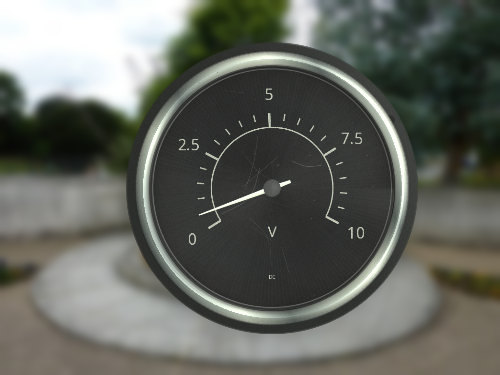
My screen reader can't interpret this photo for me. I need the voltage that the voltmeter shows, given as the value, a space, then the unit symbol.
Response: 0.5 V
